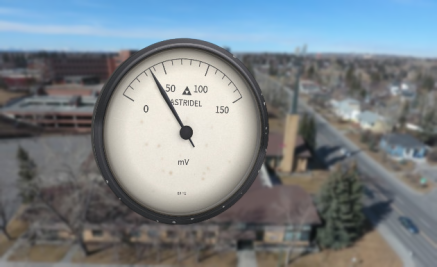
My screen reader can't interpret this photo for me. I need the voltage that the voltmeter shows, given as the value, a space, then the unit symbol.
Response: 35 mV
